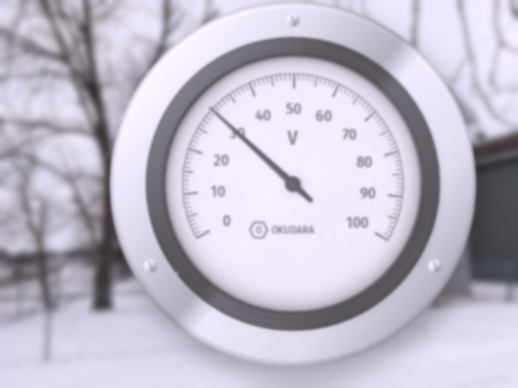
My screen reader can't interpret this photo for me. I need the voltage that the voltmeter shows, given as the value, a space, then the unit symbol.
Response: 30 V
